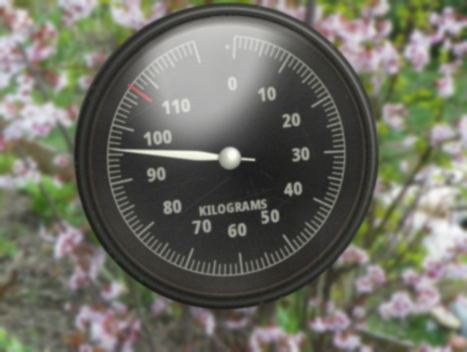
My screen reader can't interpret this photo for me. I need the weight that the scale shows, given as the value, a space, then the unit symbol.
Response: 96 kg
